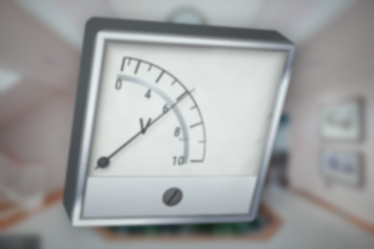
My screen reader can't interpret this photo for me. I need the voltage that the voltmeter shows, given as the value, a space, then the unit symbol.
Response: 6 V
